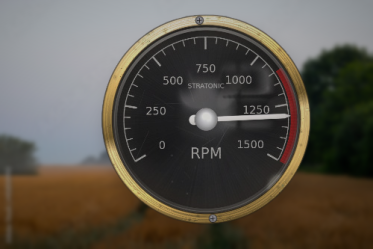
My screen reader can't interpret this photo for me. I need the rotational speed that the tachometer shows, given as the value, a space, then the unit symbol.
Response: 1300 rpm
